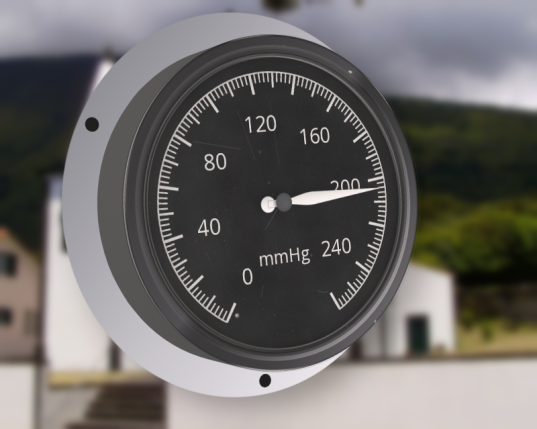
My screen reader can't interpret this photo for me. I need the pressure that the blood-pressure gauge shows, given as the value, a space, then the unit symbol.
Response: 204 mmHg
